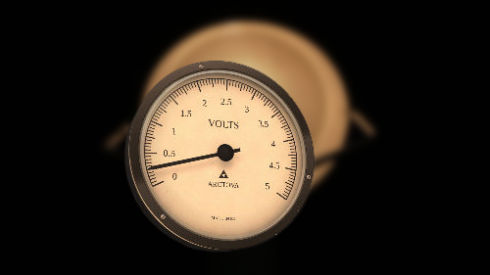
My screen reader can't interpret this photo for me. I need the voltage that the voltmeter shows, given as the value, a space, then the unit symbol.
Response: 0.25 V
